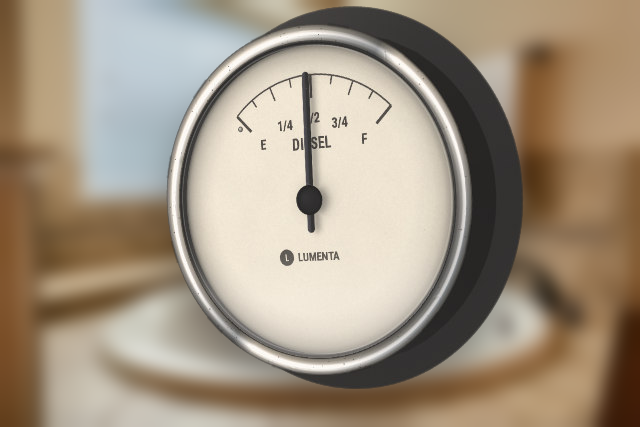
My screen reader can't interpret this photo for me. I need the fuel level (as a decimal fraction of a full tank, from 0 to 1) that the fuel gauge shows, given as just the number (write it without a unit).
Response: 0.5
